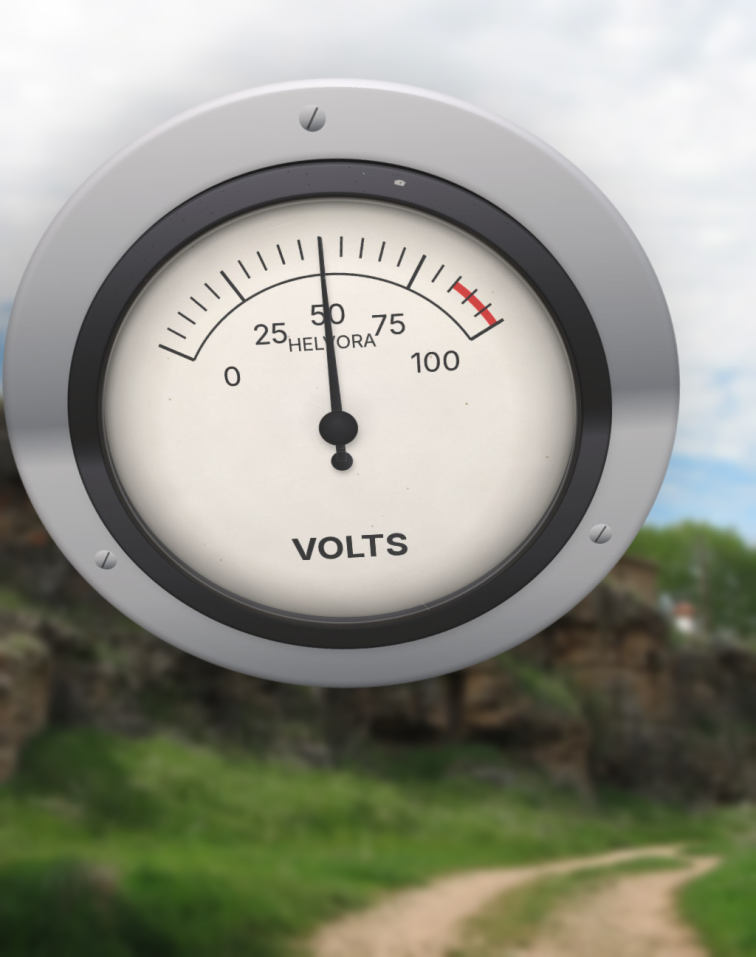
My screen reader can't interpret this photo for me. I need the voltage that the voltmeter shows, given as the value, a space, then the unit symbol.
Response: 50 V
